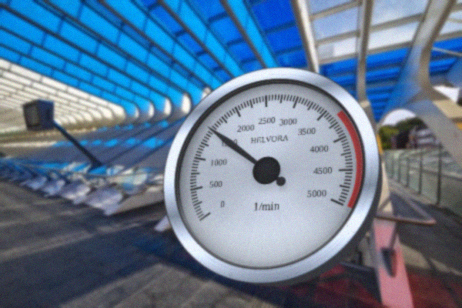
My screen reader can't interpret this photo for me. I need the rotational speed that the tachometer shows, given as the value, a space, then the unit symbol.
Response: 1500 rpm
